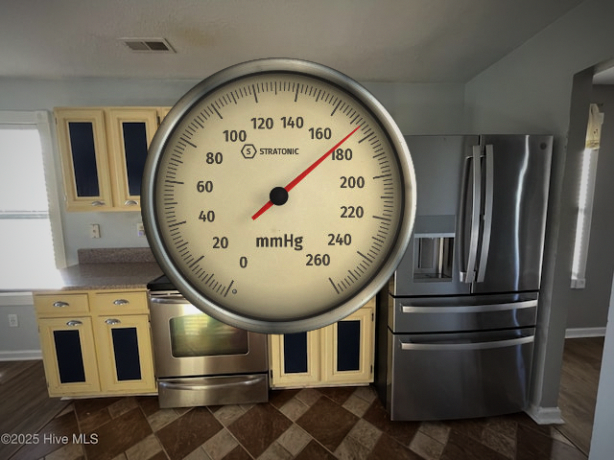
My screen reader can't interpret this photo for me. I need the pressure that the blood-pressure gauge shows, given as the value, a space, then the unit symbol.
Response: 174 mmHg
